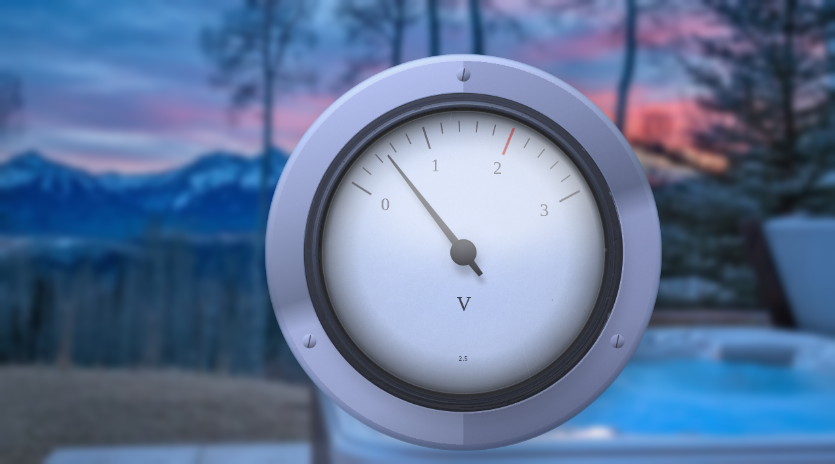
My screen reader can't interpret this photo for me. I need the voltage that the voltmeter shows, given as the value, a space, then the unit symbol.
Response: 0.5 V
